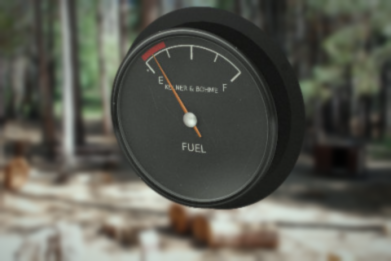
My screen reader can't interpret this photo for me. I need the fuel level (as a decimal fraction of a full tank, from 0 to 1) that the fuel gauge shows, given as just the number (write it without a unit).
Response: 0.125
